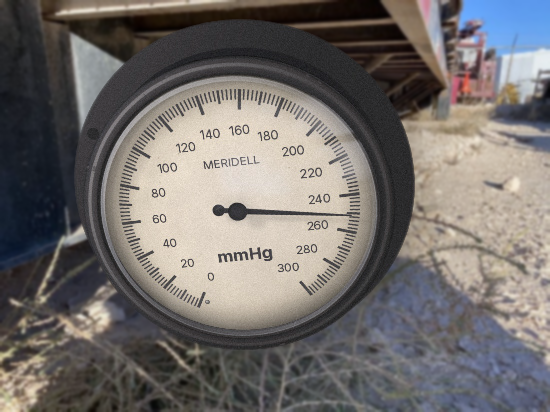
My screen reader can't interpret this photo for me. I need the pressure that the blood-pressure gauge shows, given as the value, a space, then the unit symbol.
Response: 250 mmHg
